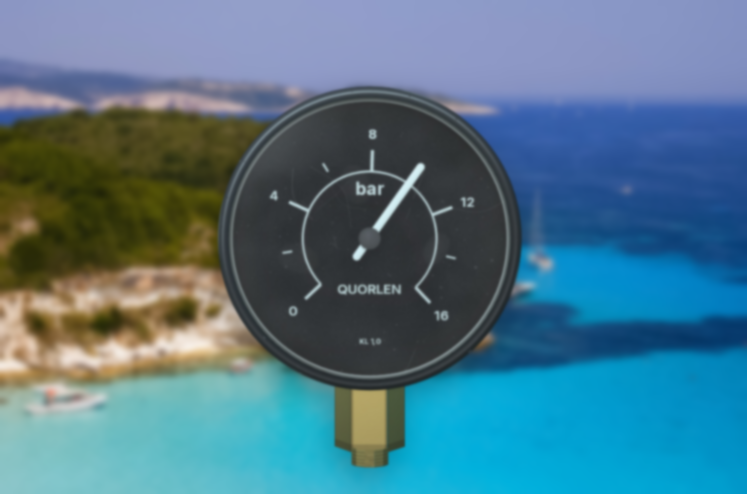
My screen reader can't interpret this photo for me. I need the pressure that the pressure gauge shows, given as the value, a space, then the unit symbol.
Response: 10 bar
